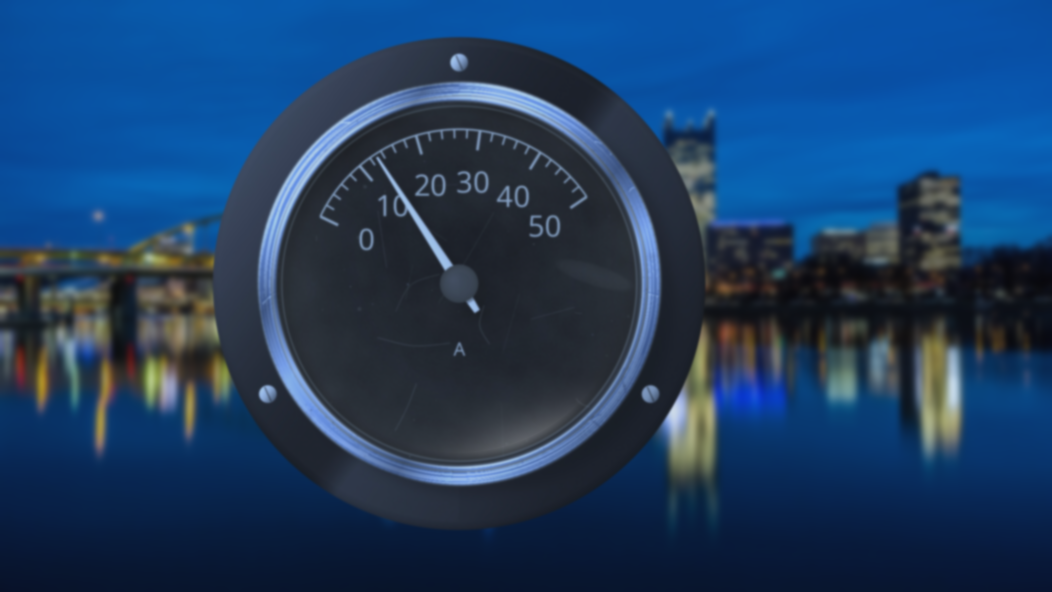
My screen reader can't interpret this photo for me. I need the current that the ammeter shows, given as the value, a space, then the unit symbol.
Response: 13 A
